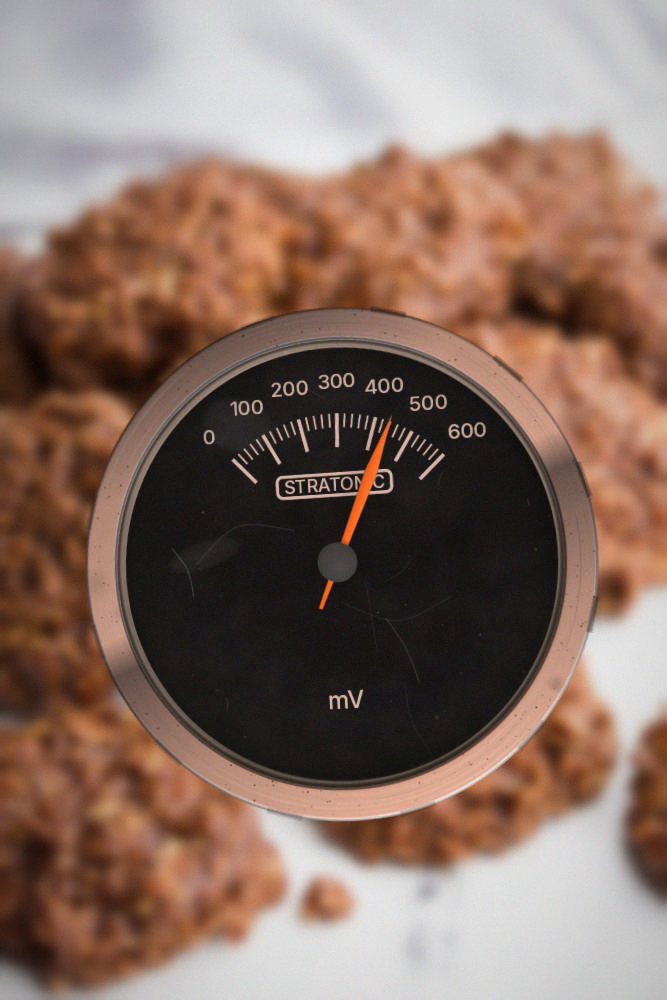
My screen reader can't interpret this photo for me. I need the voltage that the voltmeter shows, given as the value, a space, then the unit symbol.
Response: 440 mV
